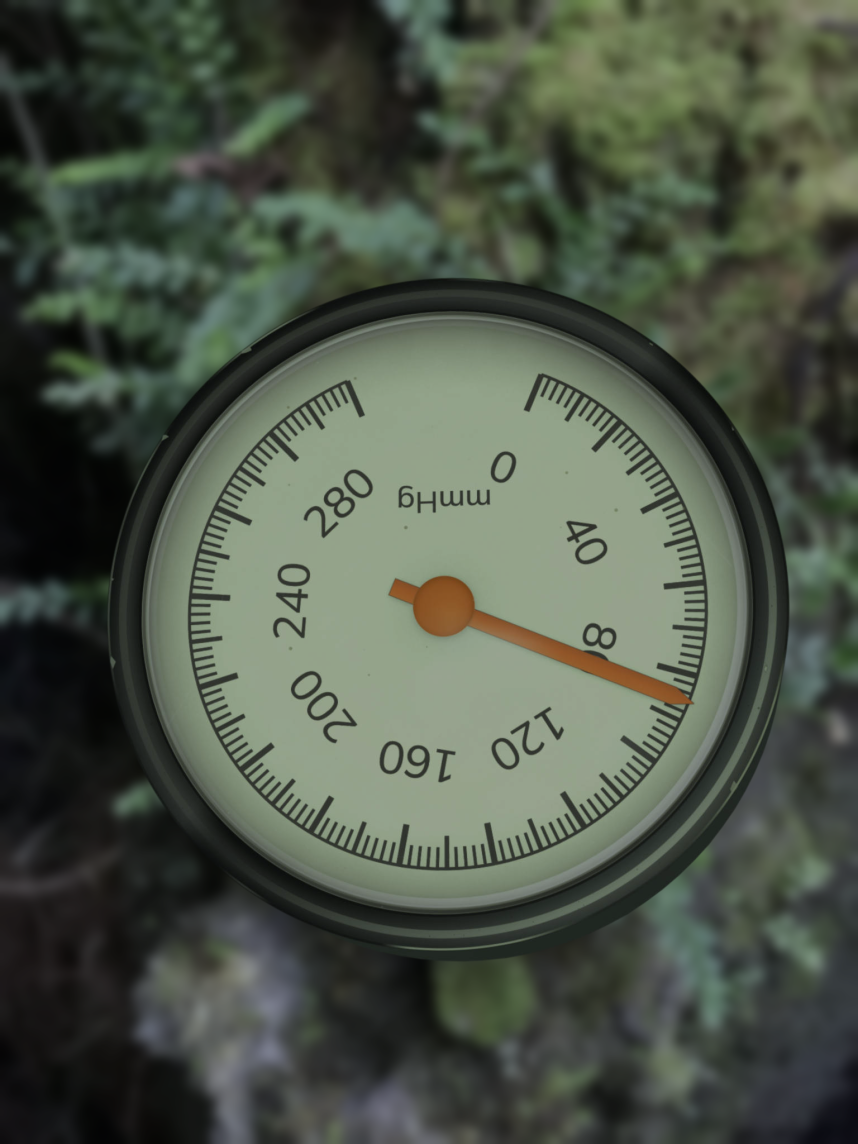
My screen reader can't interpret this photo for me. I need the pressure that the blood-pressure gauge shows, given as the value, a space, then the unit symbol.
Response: 86 mmHg
